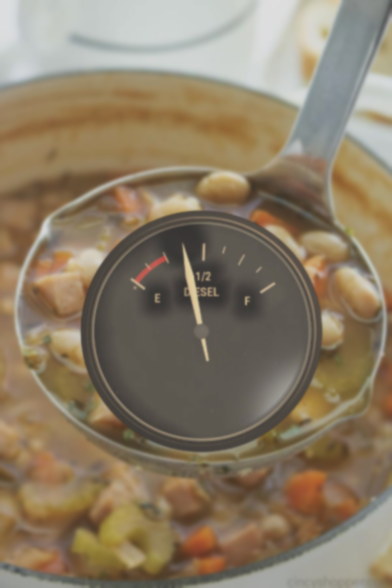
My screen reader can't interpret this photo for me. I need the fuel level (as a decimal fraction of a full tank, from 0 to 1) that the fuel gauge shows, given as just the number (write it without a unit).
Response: 0.375
